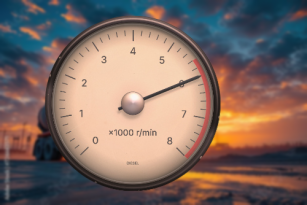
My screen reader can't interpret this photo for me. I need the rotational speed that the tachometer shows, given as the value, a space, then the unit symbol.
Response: 6000 rpm
